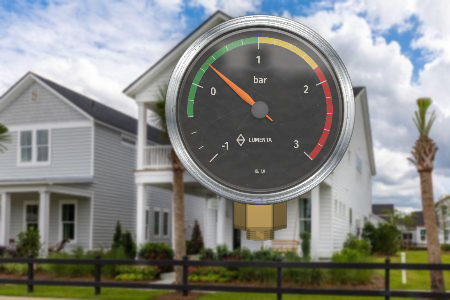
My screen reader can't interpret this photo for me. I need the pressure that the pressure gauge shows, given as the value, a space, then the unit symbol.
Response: 0.3 bar
